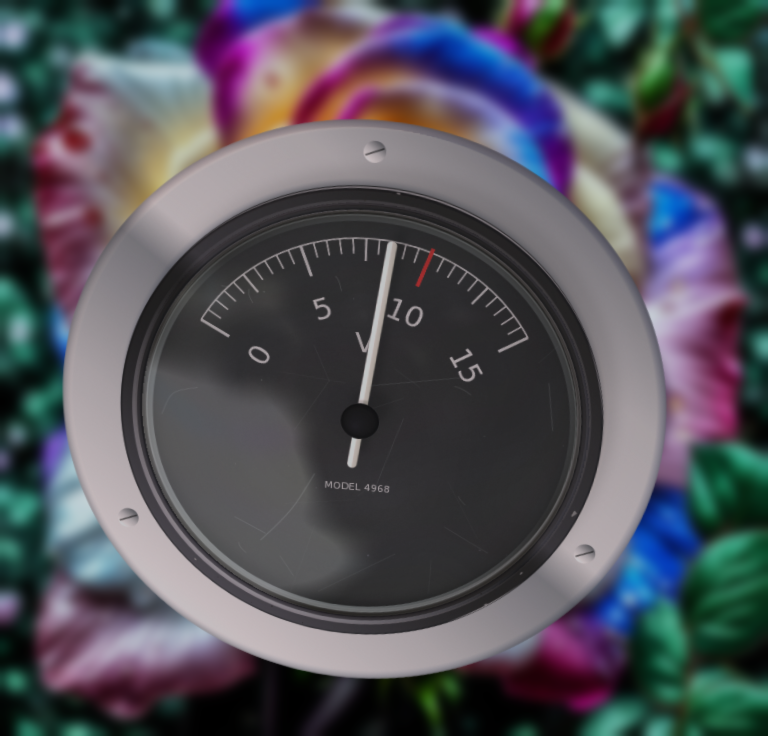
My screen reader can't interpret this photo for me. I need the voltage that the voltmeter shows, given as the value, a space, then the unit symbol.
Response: 8.5 V
